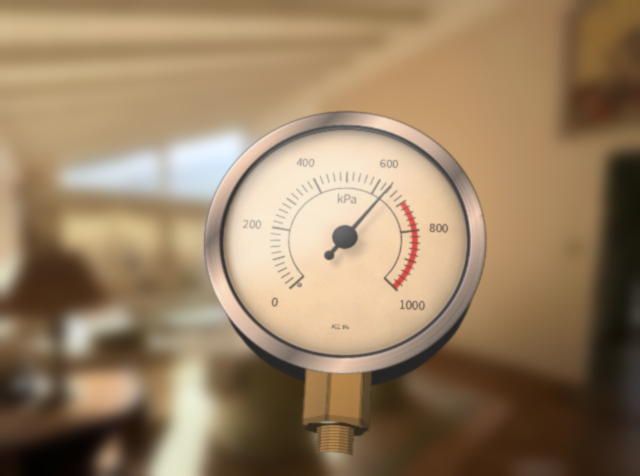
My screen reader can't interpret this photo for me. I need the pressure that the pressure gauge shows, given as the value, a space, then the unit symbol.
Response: 640 kPa
